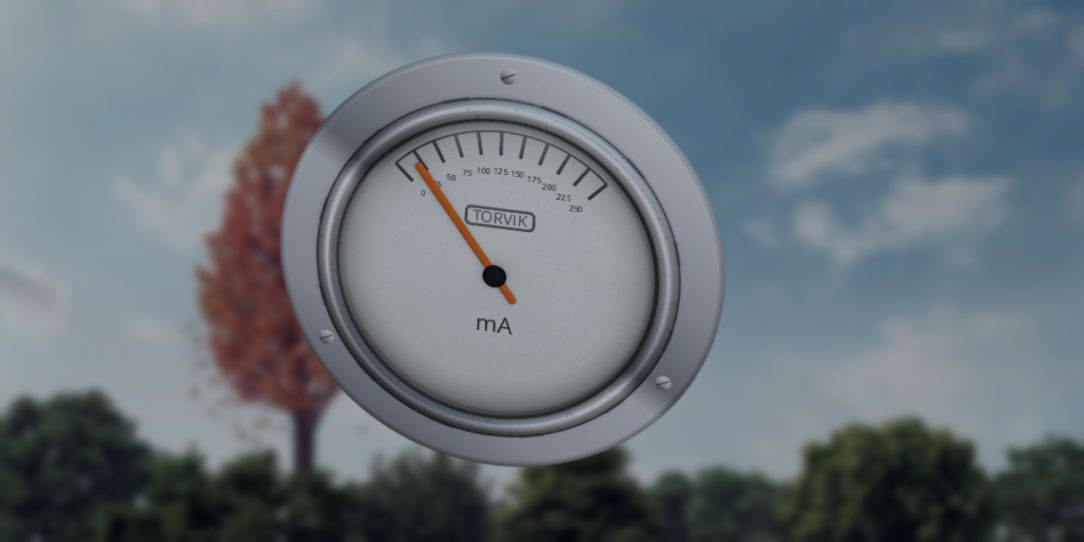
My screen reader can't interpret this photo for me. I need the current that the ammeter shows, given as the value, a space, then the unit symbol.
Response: 25 mA
